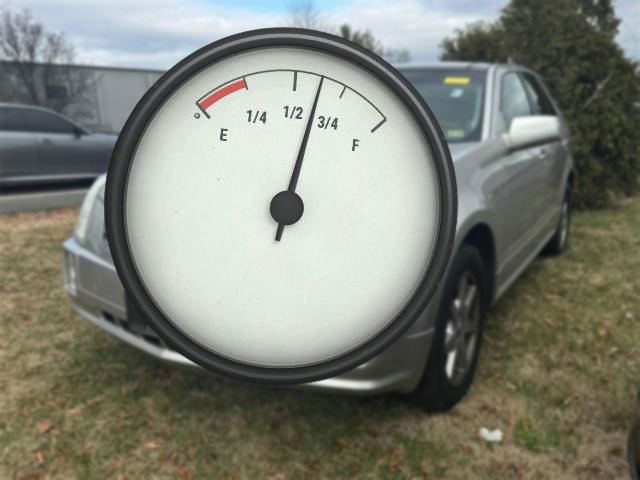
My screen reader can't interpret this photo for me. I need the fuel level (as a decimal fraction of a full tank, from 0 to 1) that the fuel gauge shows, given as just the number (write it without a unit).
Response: 0.625
